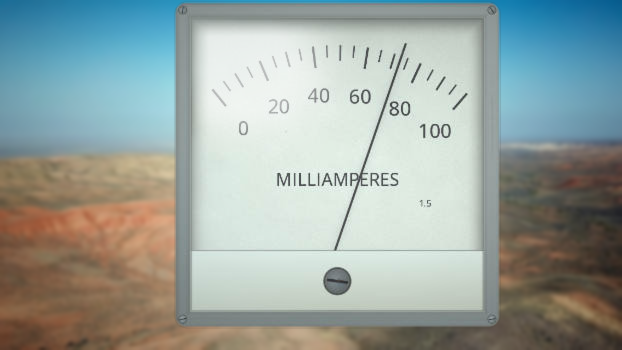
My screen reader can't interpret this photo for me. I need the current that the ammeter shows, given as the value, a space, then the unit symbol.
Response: 72.5 mA
